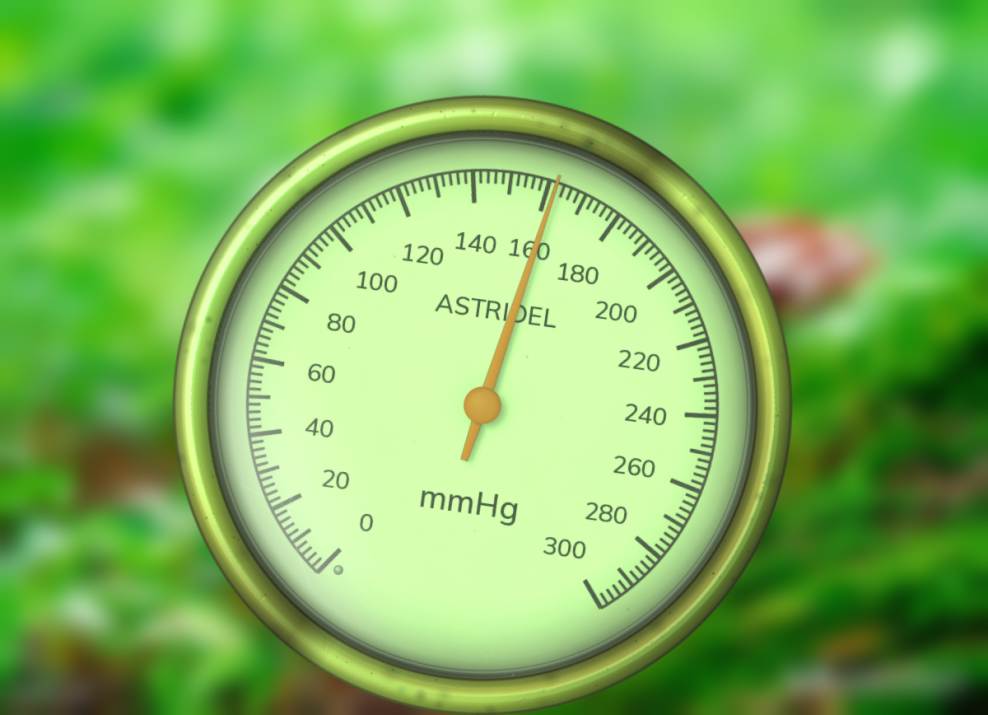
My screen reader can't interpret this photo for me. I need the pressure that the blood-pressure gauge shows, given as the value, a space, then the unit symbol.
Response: 162 mmHg
